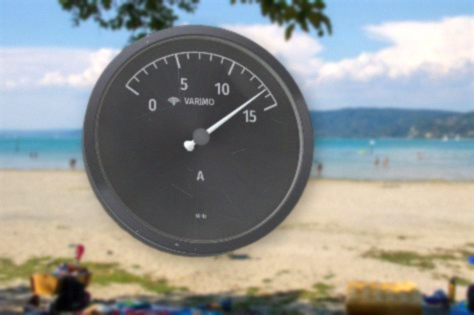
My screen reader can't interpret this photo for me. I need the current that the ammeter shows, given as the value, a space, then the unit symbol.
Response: 13.5 A
